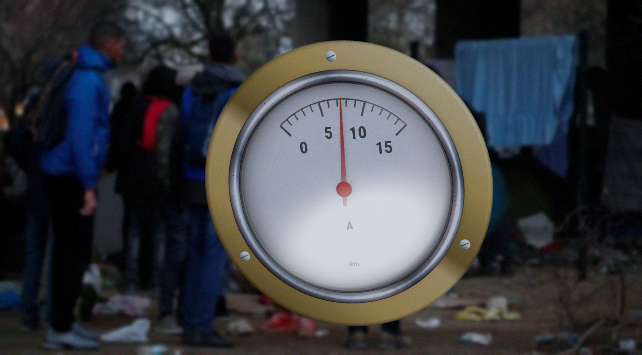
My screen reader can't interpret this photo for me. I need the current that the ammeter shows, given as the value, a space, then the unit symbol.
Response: 7.5 A
